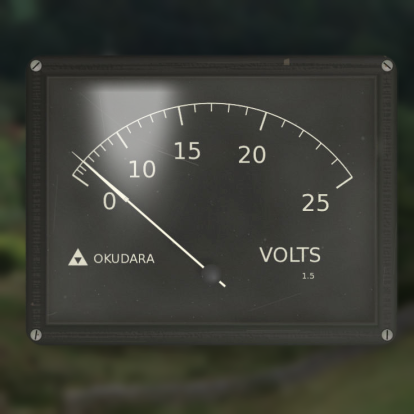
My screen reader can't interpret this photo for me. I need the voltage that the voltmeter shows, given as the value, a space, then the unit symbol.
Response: 5 V
